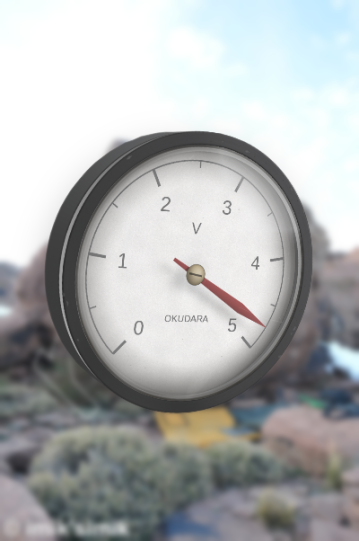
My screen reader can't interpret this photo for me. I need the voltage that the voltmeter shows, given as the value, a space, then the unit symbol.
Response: 4.75 V
